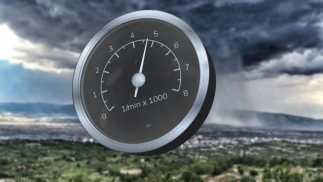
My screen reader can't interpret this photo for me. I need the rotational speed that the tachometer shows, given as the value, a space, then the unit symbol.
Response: 4750 rpm
